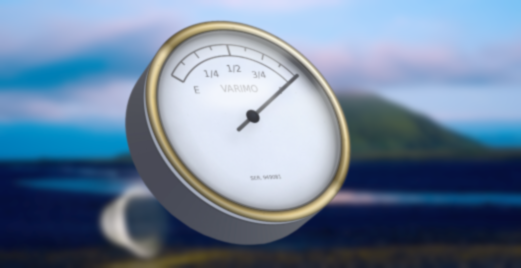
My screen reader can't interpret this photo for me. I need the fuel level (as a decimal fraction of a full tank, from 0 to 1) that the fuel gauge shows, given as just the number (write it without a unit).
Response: 1
